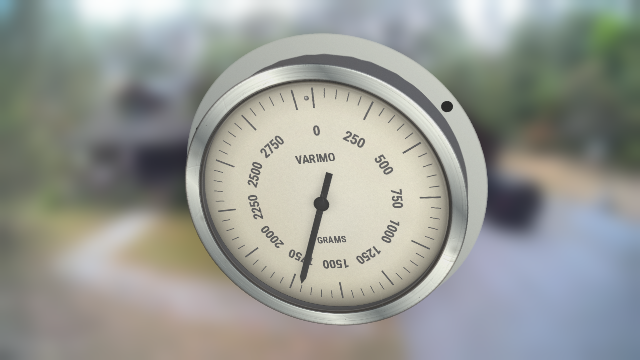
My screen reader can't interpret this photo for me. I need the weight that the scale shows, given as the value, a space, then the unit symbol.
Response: 1700 g
